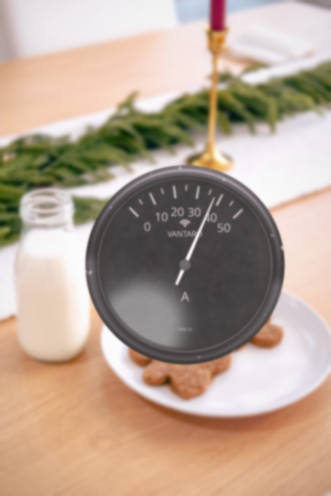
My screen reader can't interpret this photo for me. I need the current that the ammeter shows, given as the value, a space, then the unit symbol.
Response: 37.5 A
